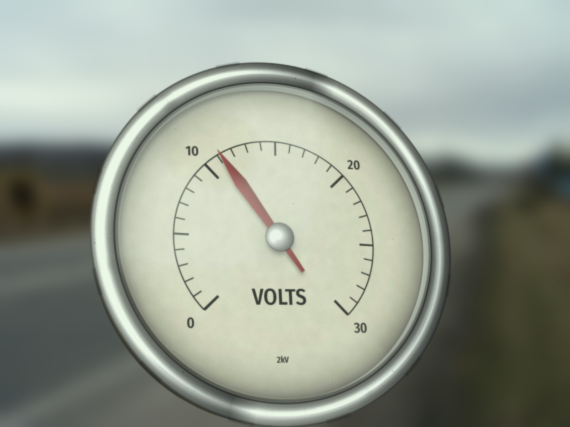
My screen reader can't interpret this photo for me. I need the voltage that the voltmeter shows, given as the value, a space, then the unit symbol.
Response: 11 V
